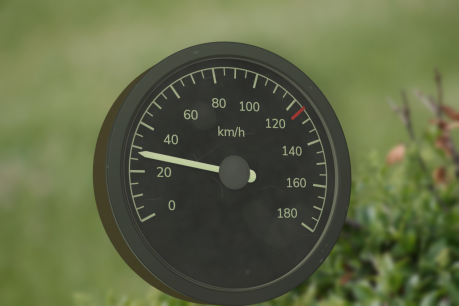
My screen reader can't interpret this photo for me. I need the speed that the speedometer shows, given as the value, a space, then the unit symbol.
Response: 27.5 km/h
